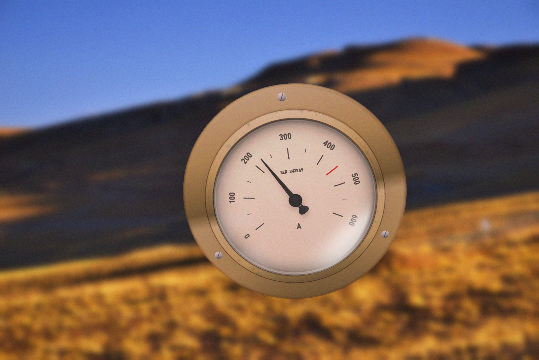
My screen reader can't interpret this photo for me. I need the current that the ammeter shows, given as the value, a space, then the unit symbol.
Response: 225 A
